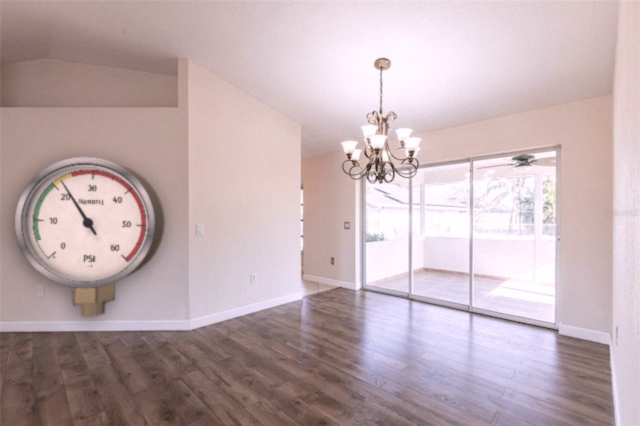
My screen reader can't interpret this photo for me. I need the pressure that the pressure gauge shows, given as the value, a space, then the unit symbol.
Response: 22.5 psi
